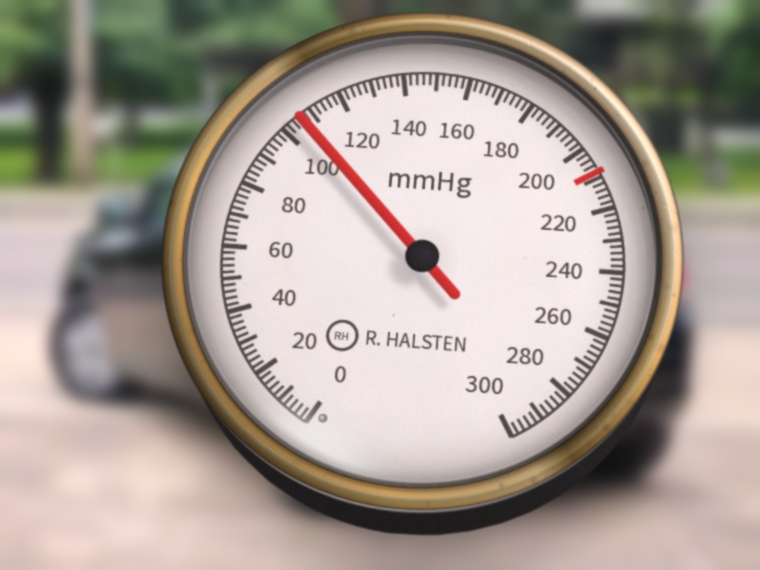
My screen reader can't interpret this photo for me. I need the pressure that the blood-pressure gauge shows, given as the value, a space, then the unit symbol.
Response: 106 mmHg
